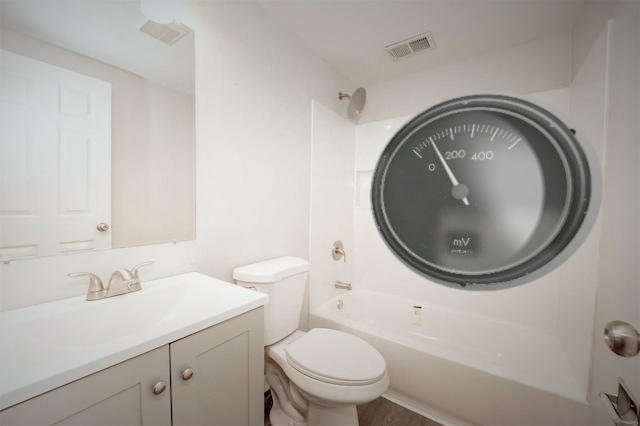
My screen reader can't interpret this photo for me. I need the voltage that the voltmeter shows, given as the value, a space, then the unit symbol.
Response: 100 mV
